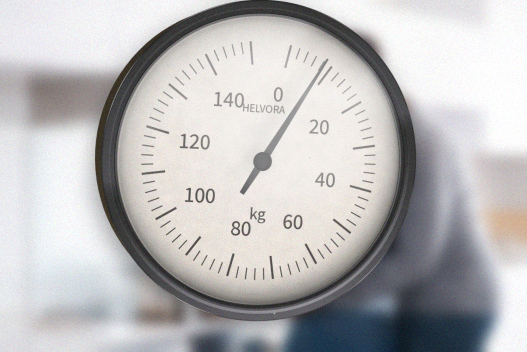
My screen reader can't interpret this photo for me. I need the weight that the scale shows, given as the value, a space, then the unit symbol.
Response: 8 kg
